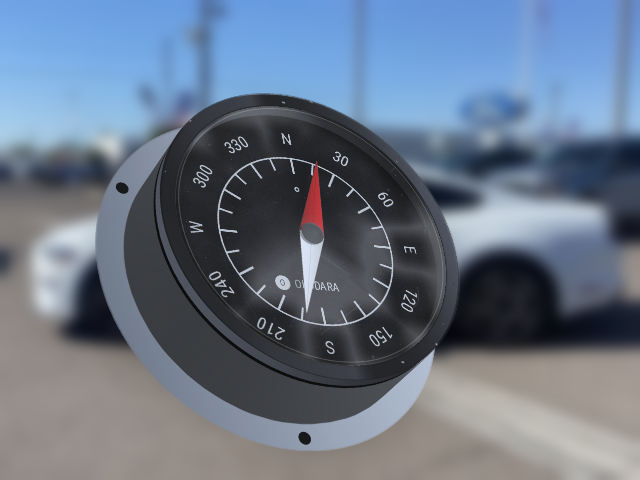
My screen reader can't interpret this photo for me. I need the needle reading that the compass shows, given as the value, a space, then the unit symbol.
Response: 15 °
